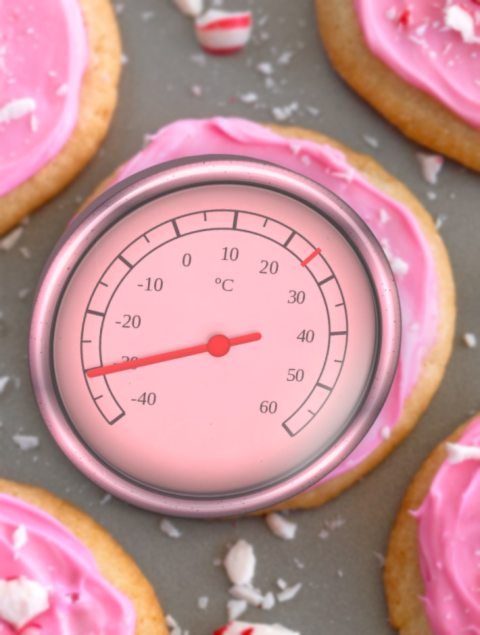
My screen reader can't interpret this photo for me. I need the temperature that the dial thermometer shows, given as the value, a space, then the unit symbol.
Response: -30 °C
